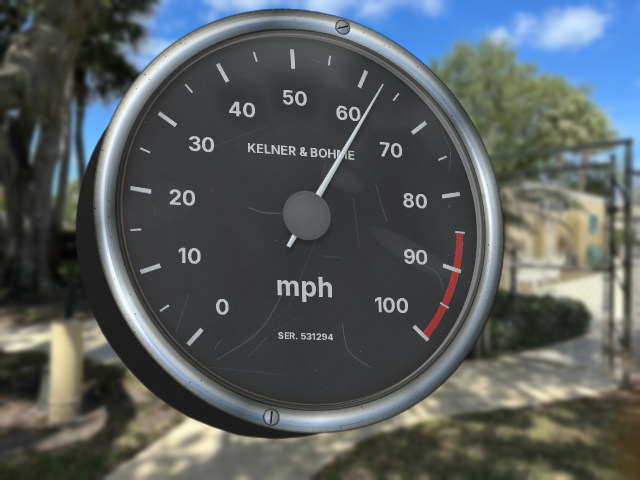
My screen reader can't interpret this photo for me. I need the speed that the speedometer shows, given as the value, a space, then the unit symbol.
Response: 62.5 mph
